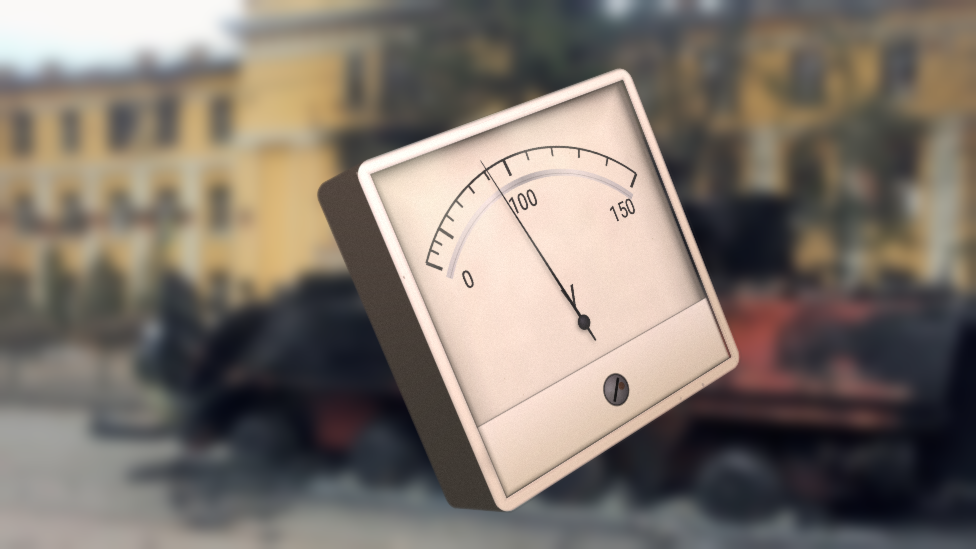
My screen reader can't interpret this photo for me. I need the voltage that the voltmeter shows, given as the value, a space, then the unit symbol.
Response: 90 V
